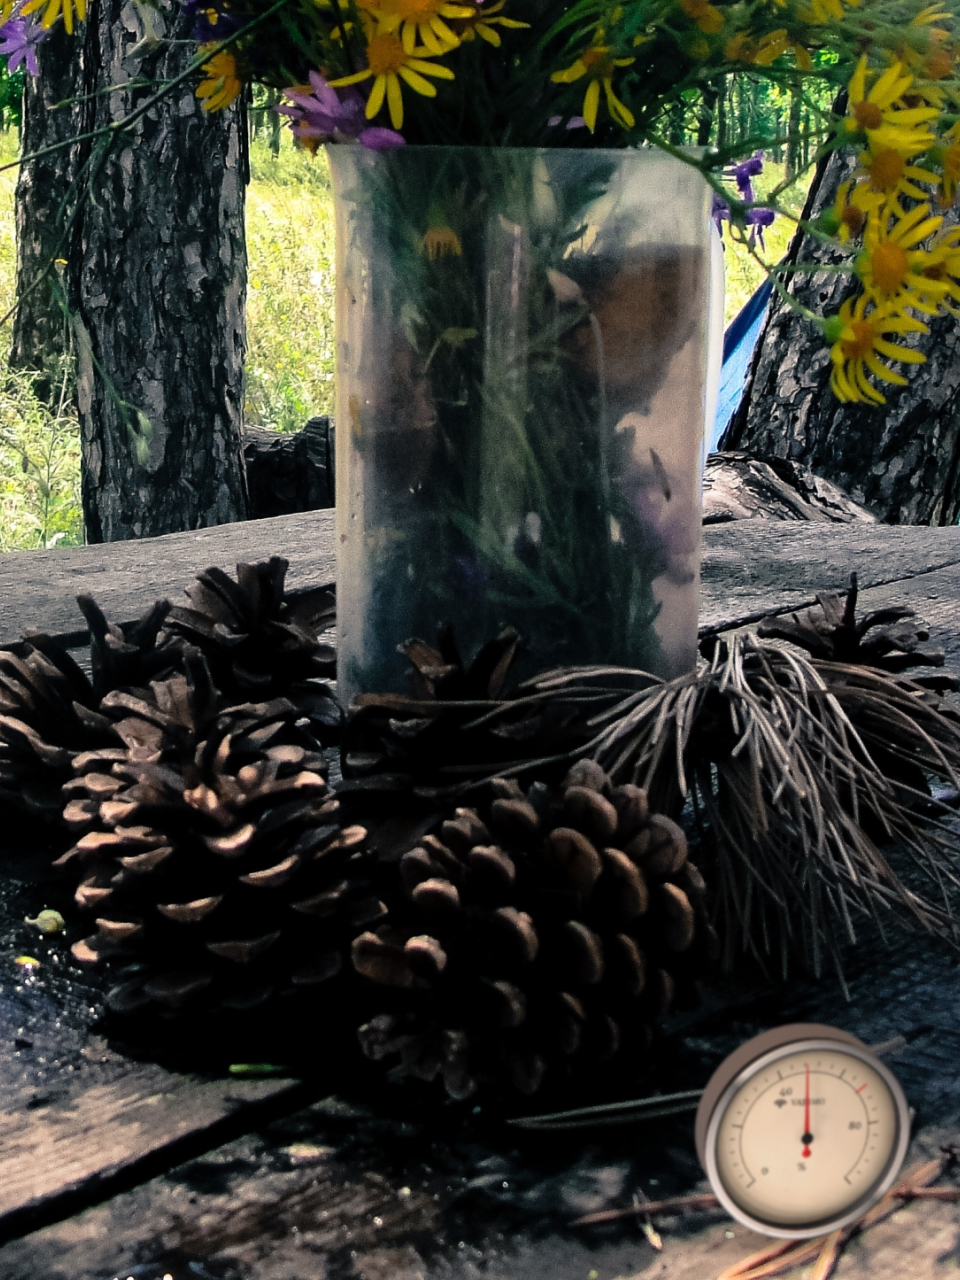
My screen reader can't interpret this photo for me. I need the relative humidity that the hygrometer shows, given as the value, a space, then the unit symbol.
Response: 48 %
